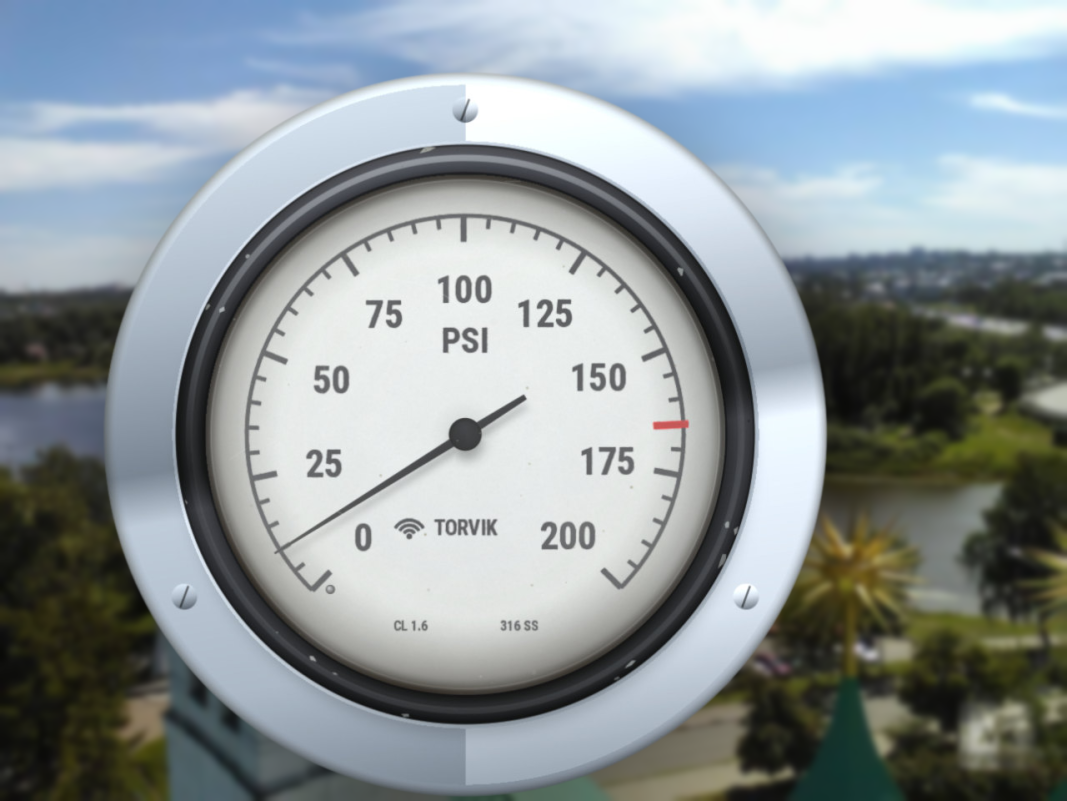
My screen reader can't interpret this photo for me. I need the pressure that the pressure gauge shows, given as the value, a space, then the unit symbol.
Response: 10 psi
